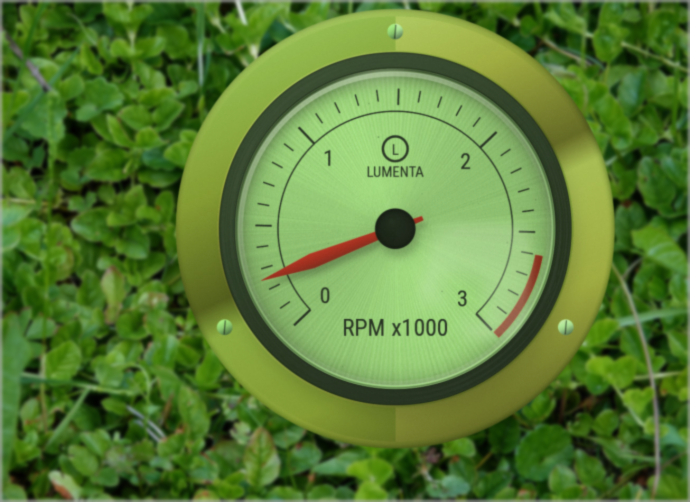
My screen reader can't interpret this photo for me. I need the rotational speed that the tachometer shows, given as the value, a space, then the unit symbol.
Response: 250 rpm
